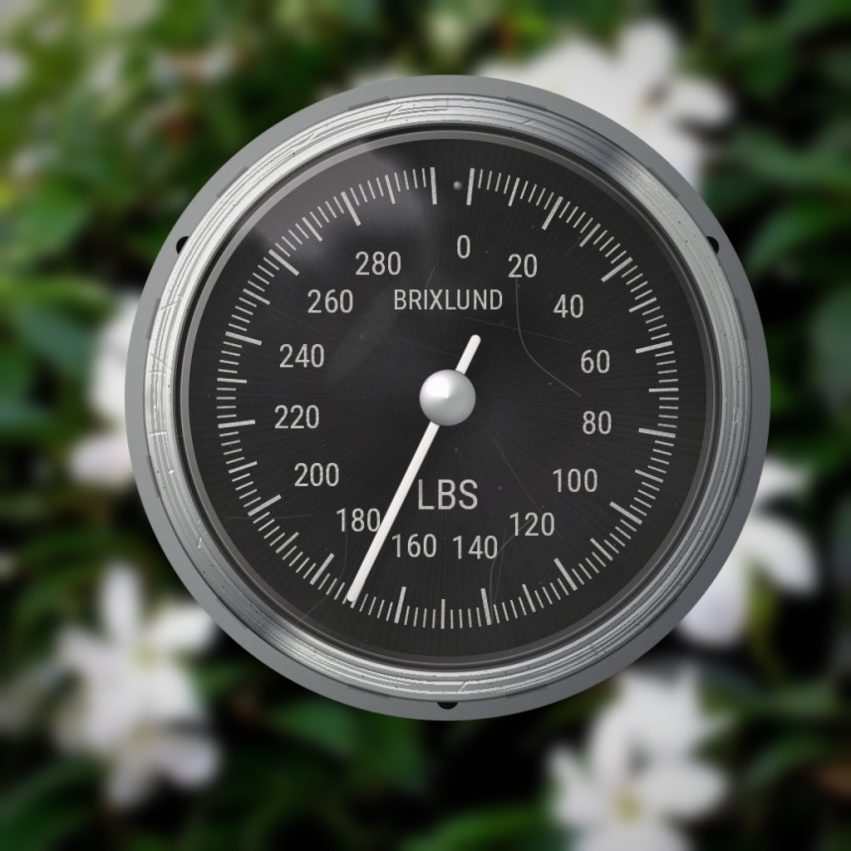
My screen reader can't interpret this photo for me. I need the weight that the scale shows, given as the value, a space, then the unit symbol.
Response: 171 lb
